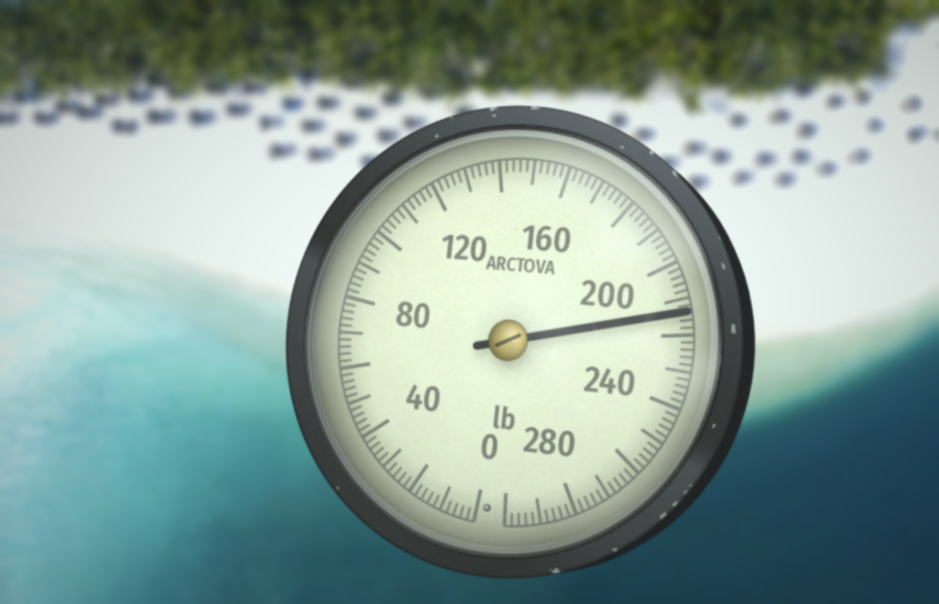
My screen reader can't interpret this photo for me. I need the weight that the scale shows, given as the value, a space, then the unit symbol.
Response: 214 lb
